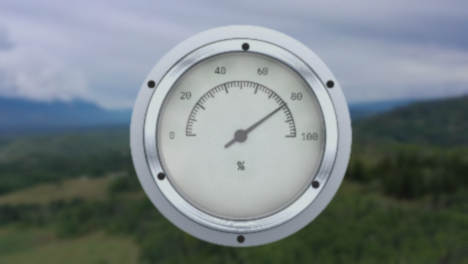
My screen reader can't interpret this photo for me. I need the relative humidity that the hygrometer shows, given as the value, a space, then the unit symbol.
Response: 80 %
